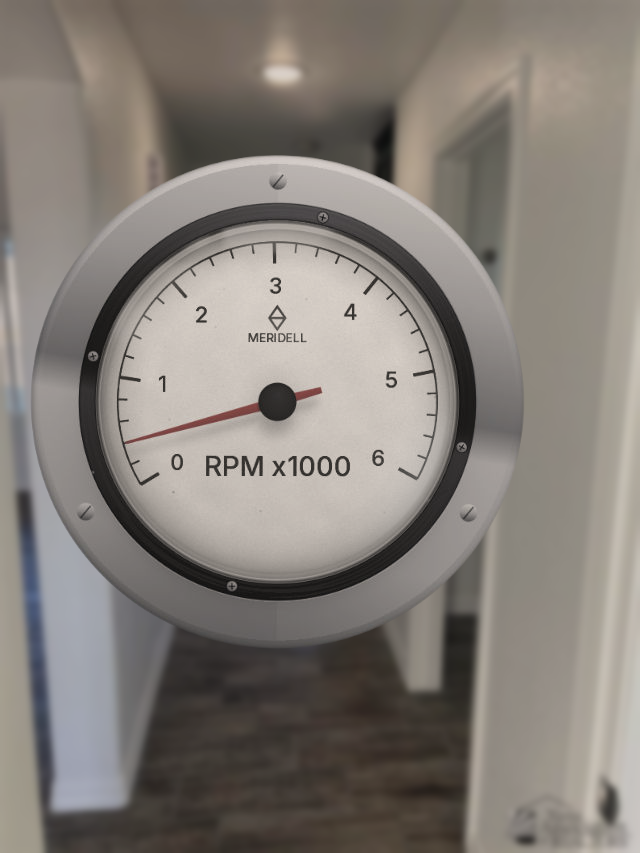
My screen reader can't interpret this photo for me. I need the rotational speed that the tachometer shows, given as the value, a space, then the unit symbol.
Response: 400 rpm
